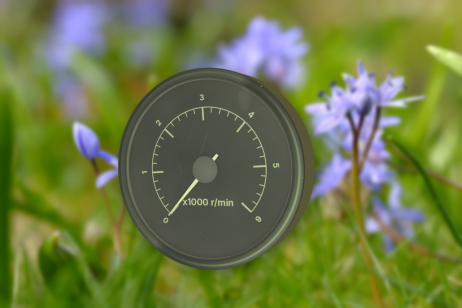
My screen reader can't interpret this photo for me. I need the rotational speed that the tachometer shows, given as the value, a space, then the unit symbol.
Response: 0 rpm
